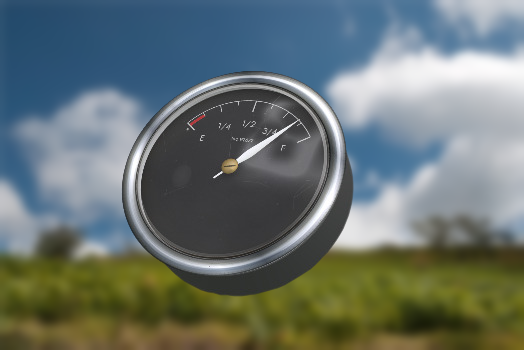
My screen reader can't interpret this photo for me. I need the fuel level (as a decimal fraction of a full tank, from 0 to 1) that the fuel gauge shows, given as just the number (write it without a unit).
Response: 0.875
